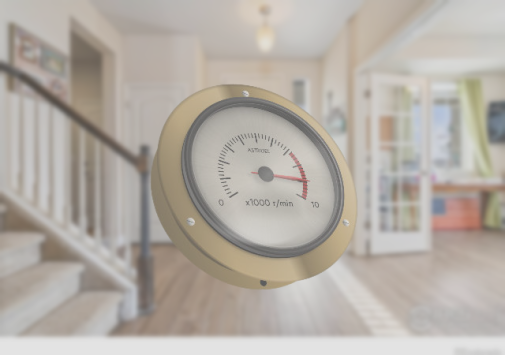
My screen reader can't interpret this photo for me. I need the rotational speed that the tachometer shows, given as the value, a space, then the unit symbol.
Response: 9000 rpm
